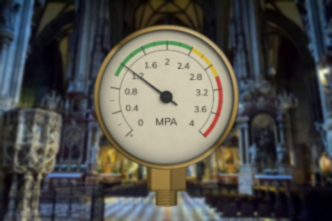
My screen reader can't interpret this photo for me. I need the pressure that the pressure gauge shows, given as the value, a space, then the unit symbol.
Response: 1.2 MPa
